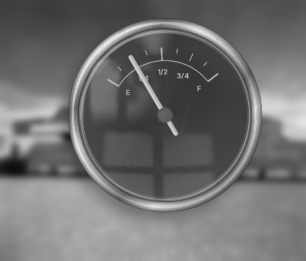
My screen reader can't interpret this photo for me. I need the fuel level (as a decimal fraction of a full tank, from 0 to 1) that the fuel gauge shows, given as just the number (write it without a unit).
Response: 0.25
